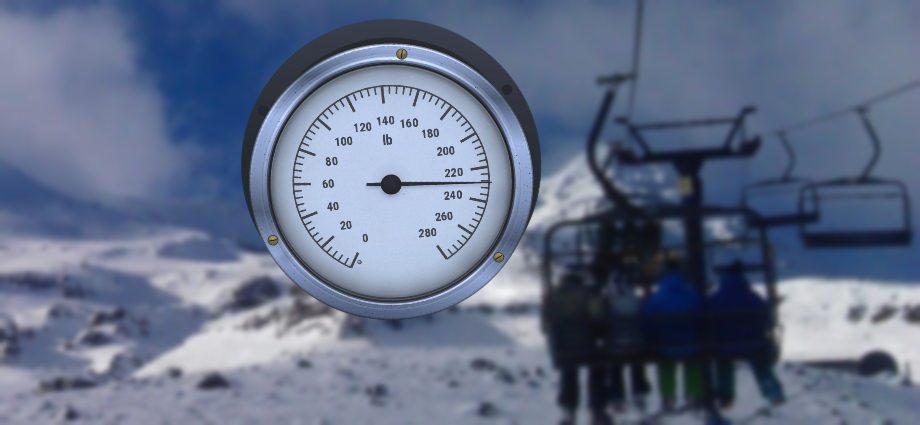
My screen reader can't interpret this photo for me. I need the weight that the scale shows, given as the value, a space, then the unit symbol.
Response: 228 lb
